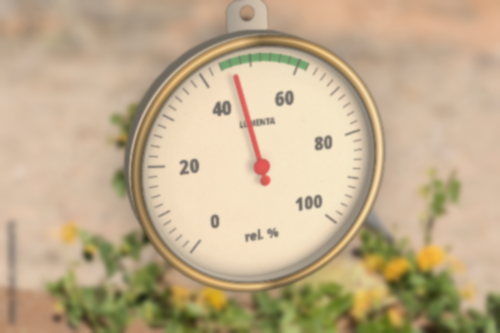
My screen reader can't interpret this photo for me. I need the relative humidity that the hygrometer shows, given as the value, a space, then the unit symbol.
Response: 46 %
